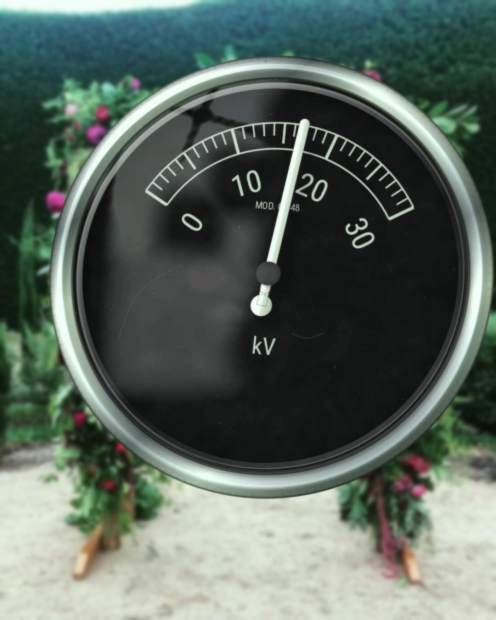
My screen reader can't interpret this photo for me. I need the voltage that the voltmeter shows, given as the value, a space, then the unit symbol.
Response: 17 kV
